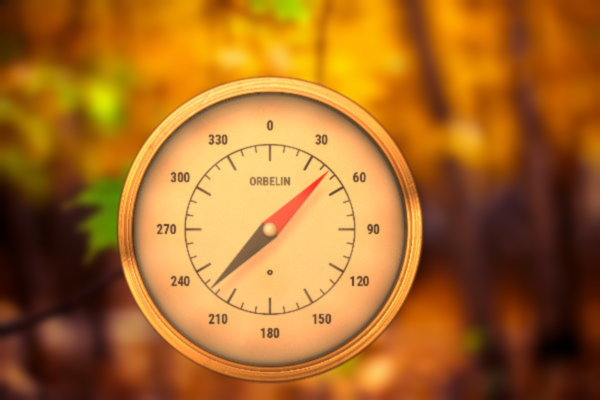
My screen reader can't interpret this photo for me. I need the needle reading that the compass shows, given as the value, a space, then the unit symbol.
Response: 45 °
